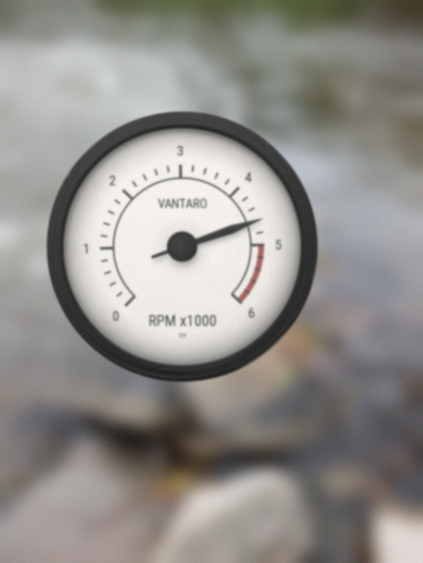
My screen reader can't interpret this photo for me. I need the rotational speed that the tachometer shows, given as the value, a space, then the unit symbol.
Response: 4600 rpm
